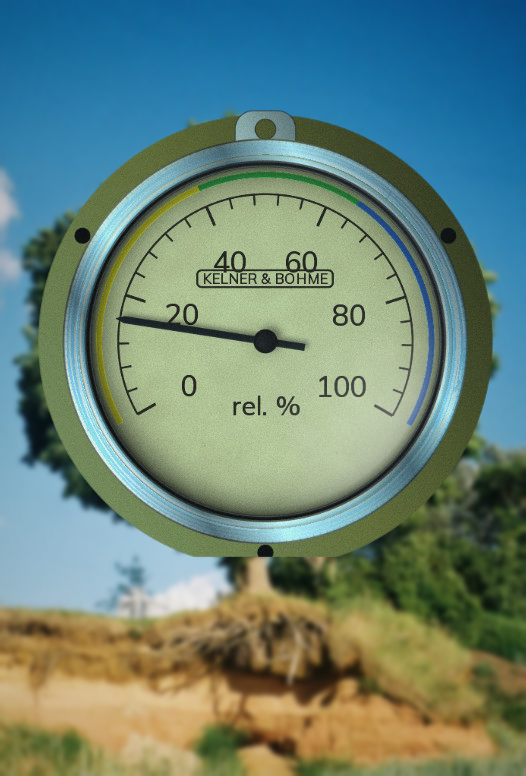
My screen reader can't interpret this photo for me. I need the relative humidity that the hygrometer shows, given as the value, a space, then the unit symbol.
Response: 16 %
